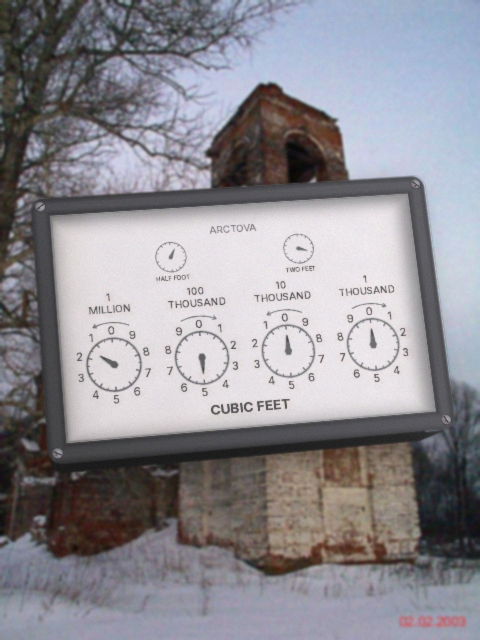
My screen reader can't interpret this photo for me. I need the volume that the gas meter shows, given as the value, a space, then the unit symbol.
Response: 150000 ft³
